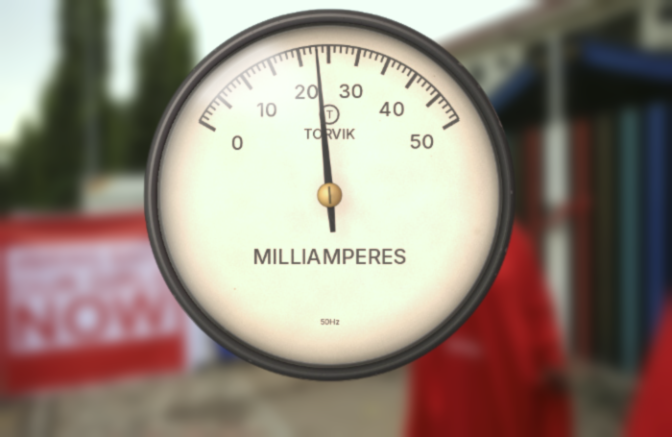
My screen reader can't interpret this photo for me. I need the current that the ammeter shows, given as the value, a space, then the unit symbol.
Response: 23 mA
